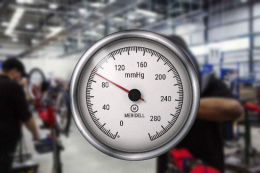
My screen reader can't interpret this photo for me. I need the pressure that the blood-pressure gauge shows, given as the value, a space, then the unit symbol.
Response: 90 mmHg
